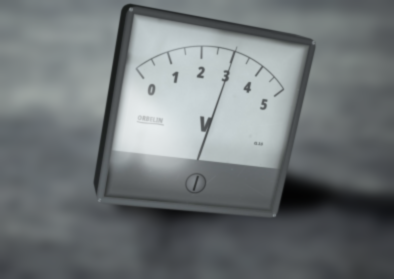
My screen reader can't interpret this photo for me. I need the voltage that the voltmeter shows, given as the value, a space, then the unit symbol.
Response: 3 V
